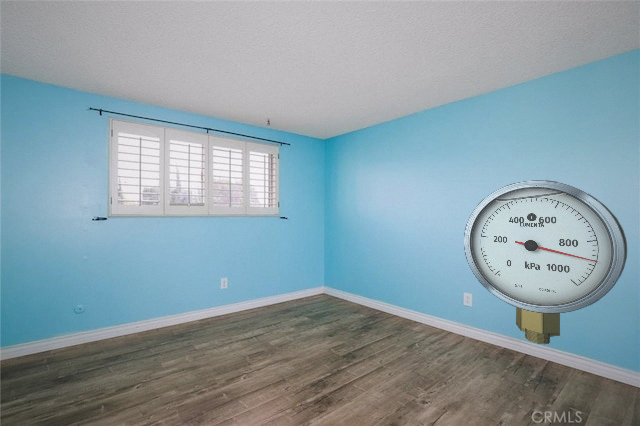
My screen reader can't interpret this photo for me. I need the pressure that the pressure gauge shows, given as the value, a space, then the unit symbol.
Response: 880 kPa
